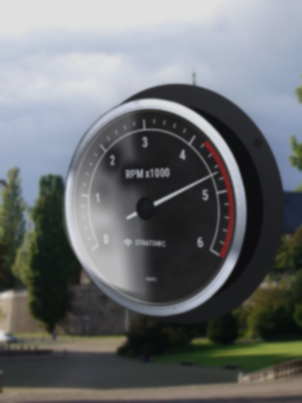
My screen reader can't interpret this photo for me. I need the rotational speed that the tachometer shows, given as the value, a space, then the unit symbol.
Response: 4700 rpm
